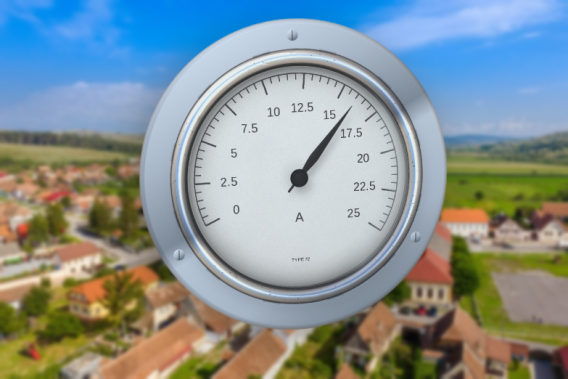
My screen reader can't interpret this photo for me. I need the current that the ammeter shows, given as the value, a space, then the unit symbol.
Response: 16 A
